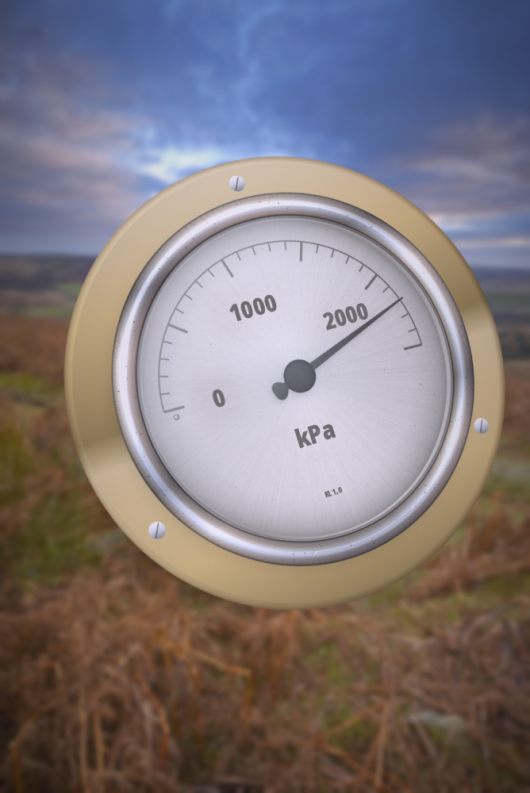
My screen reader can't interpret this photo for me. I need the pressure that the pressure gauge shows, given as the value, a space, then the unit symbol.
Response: 2200 kPa
